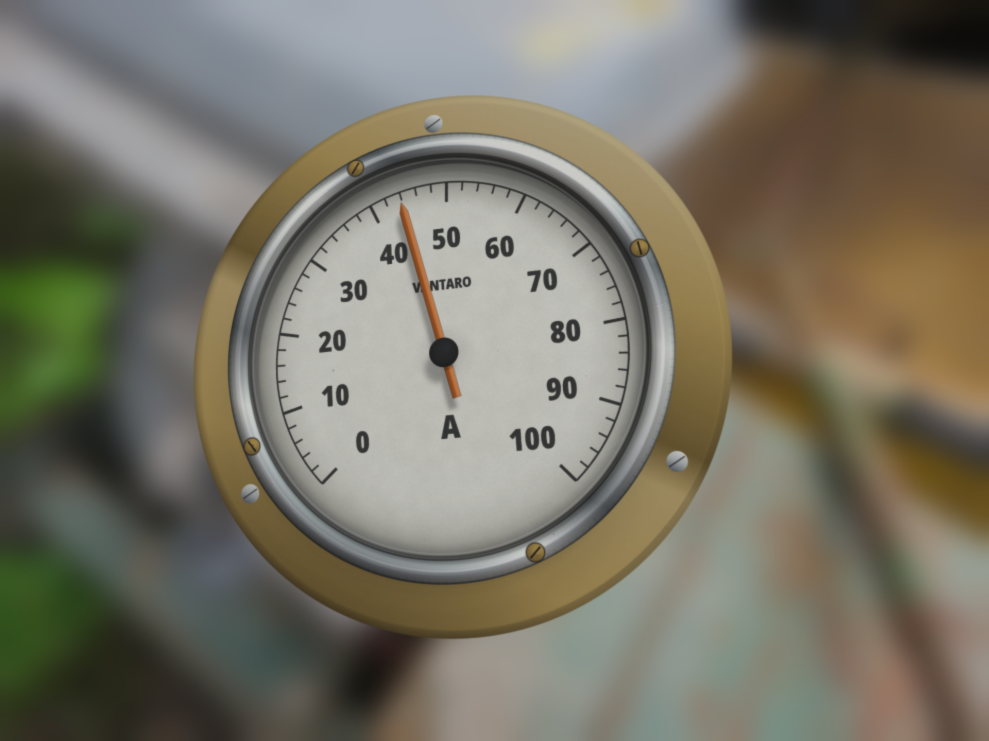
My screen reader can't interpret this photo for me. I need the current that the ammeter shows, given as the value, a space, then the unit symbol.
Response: 44 A
